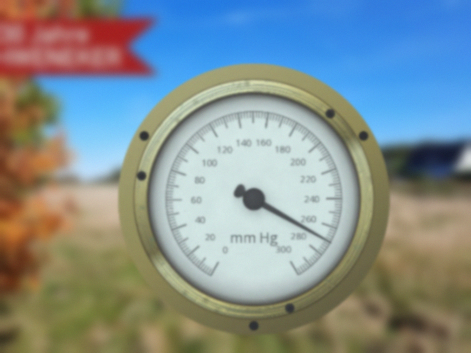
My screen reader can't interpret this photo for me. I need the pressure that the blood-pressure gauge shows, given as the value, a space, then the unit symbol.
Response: 270 mmHg
